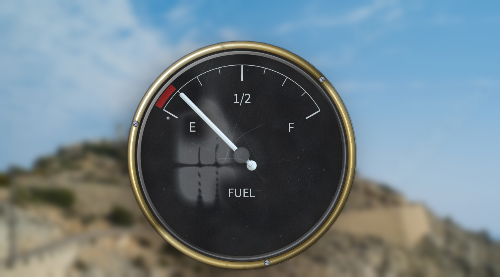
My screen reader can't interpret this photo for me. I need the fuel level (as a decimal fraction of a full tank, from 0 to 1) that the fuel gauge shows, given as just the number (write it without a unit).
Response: 0.125
